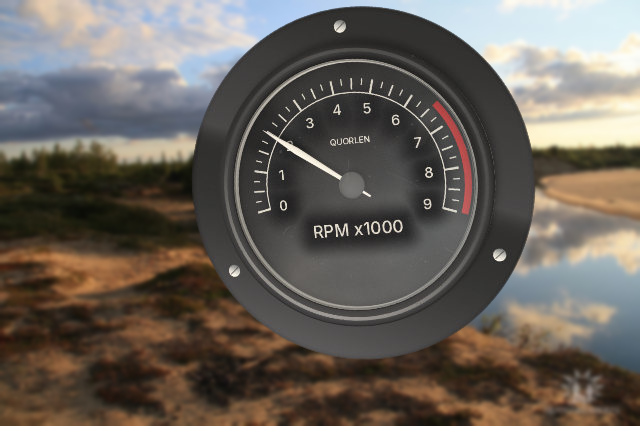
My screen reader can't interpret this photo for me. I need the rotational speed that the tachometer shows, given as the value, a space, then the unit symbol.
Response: 2000 rpm
